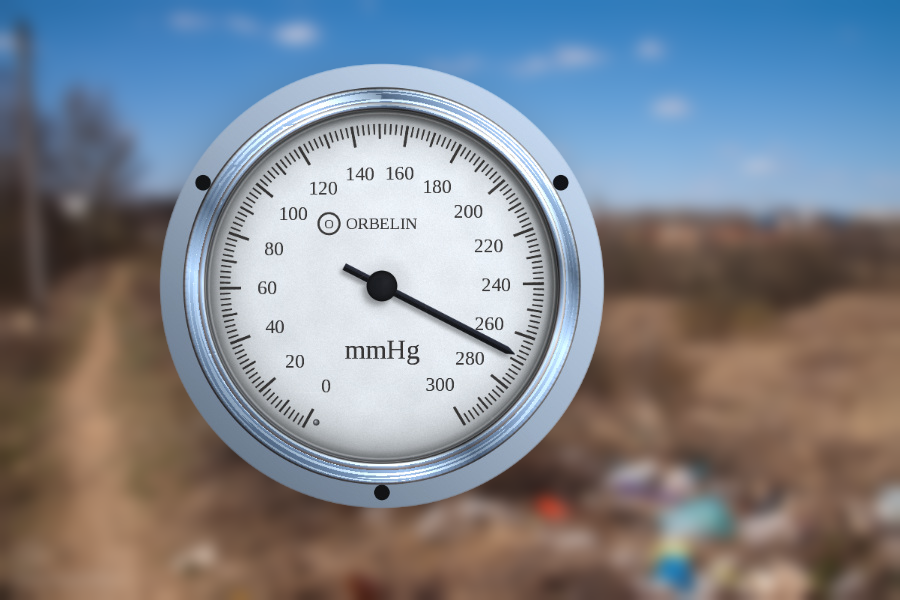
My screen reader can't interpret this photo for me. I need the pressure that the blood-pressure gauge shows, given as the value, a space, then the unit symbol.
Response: 268 mmHg
